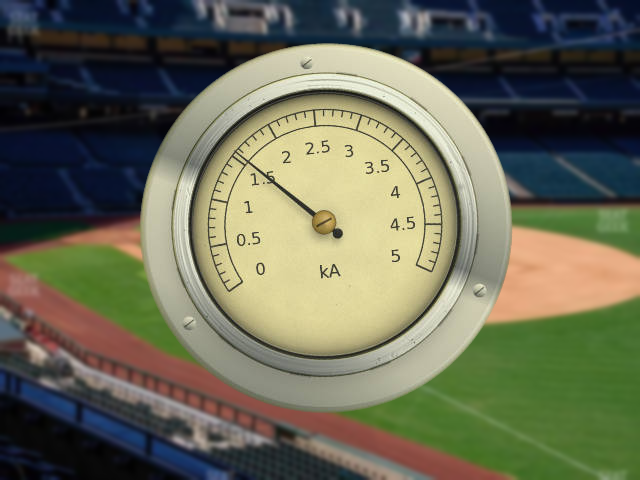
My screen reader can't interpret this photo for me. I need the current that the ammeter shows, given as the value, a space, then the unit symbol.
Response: 1.55 kA
